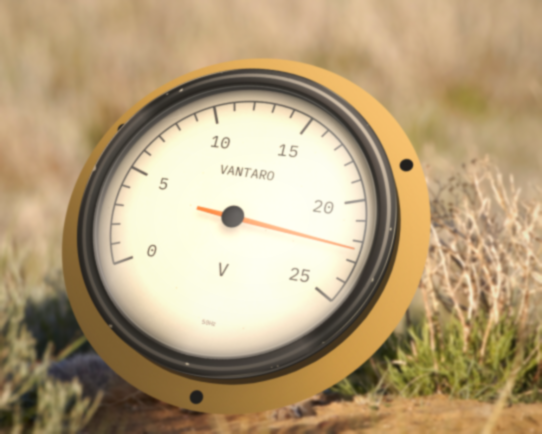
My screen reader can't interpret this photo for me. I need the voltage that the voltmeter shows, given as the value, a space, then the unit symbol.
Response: 22.5 V
